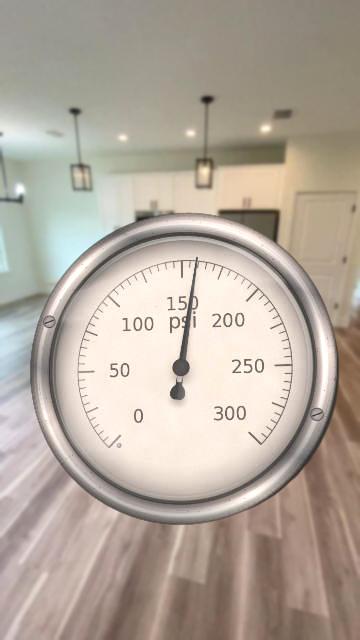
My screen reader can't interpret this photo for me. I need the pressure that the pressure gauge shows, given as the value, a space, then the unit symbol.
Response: 160 psi
